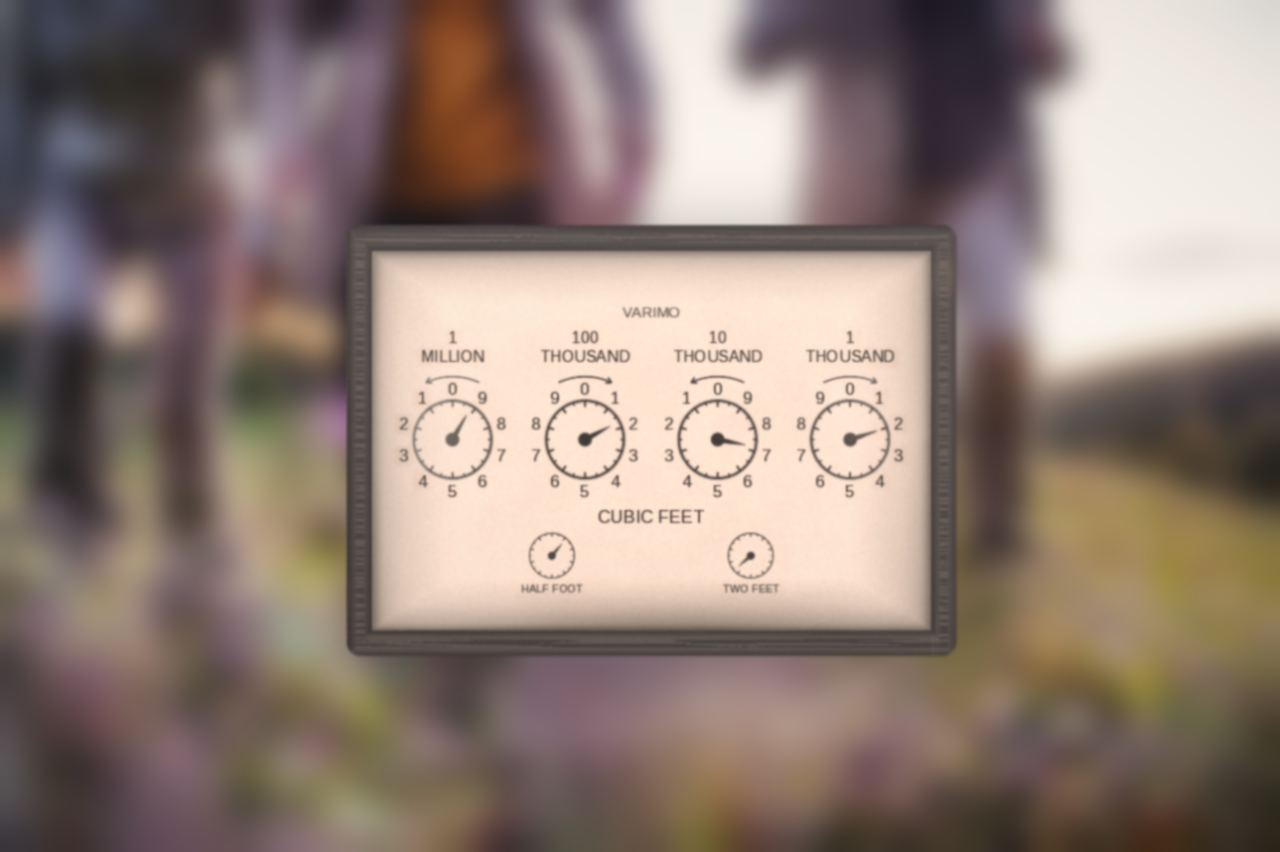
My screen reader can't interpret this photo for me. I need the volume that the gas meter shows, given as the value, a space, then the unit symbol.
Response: 917200 ft³
